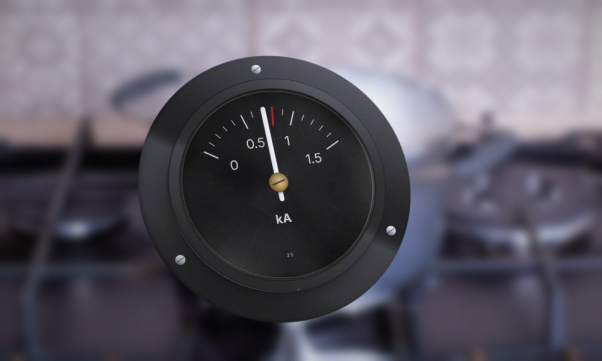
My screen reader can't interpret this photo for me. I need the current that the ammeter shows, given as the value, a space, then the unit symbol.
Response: 0.7 kA
